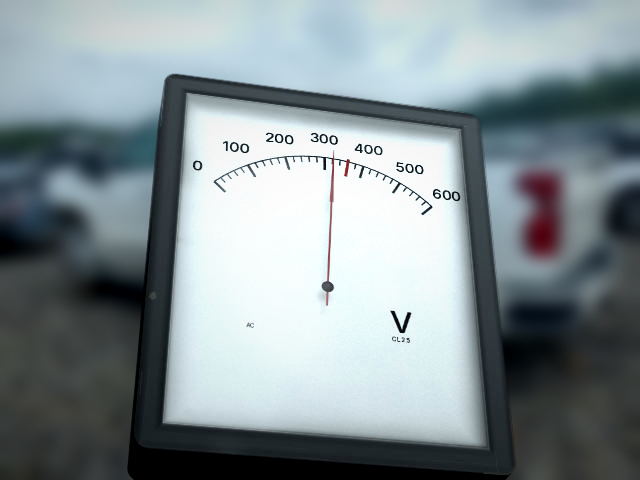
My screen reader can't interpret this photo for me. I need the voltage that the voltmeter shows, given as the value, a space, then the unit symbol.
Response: 320 V
